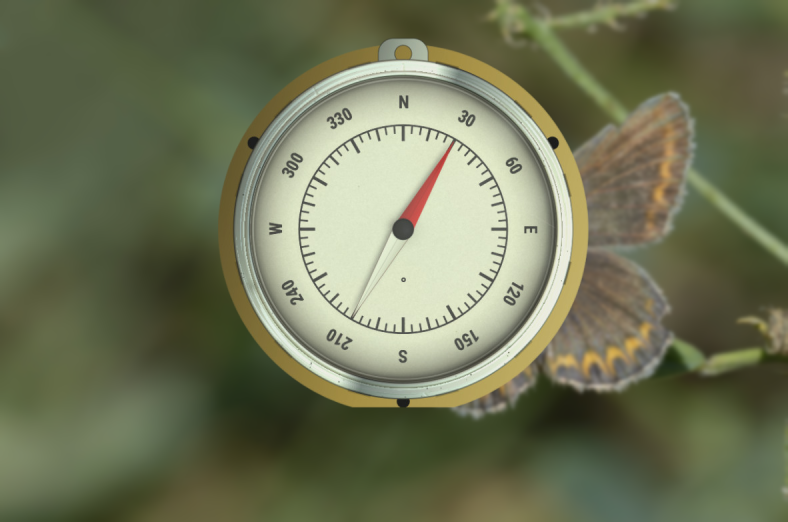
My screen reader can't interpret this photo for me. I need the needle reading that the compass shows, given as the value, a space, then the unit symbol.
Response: 30 °
